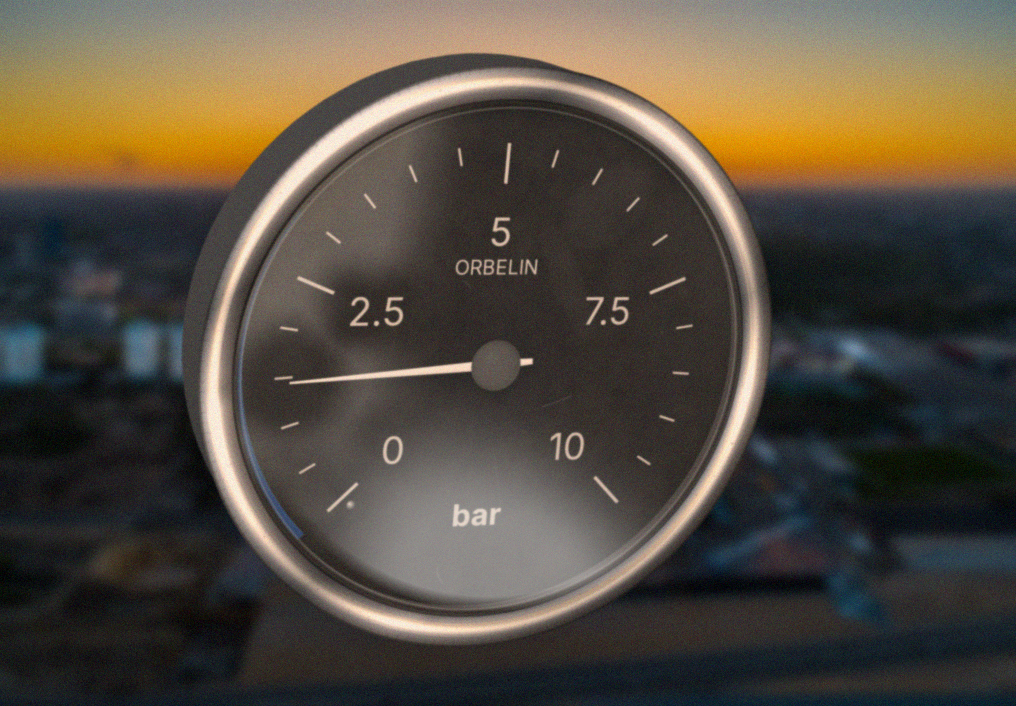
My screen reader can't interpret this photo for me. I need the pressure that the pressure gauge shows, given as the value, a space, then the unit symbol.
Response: 1.5 bar
